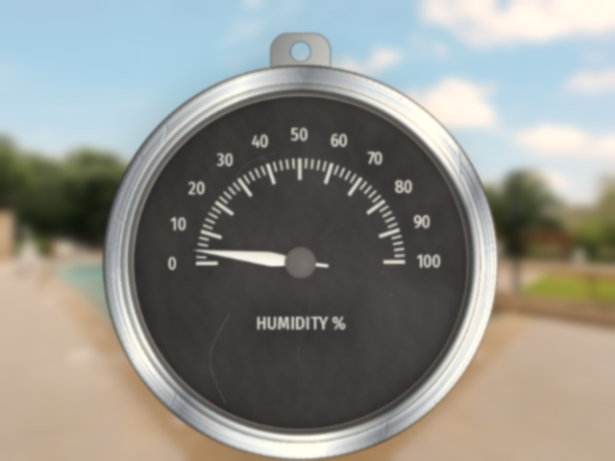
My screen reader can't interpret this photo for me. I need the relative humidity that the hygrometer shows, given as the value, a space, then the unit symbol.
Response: 4 %
